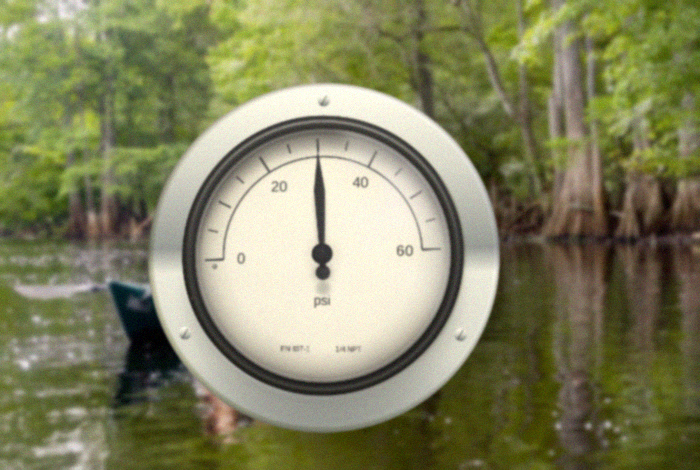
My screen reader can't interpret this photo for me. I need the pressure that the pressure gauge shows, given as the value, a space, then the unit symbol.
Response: 30 psi
